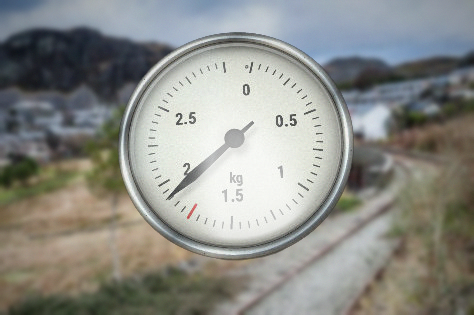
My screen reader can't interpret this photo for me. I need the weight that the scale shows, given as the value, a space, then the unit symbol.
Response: 1.9 kg
